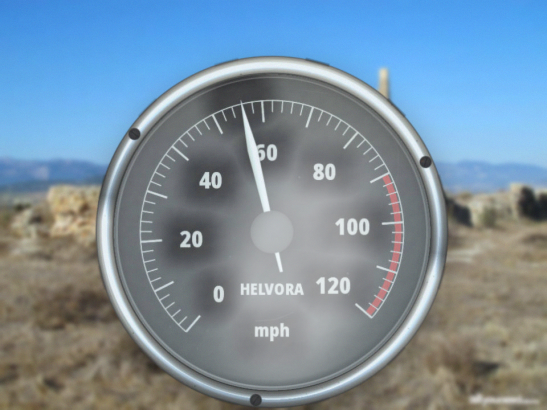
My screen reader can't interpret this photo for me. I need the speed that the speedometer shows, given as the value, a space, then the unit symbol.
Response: 56 mph
